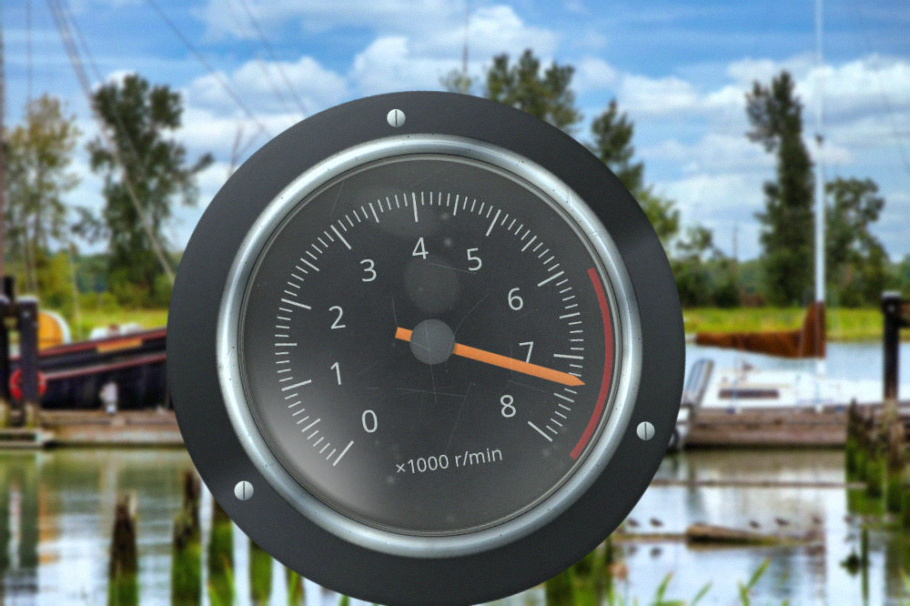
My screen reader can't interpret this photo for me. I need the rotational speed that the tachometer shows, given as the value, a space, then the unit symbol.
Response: 7300 rpm
